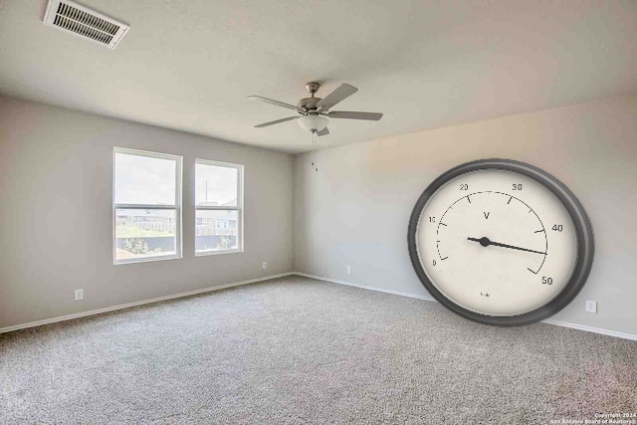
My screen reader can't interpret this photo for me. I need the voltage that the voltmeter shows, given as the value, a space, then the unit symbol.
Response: 45 V
